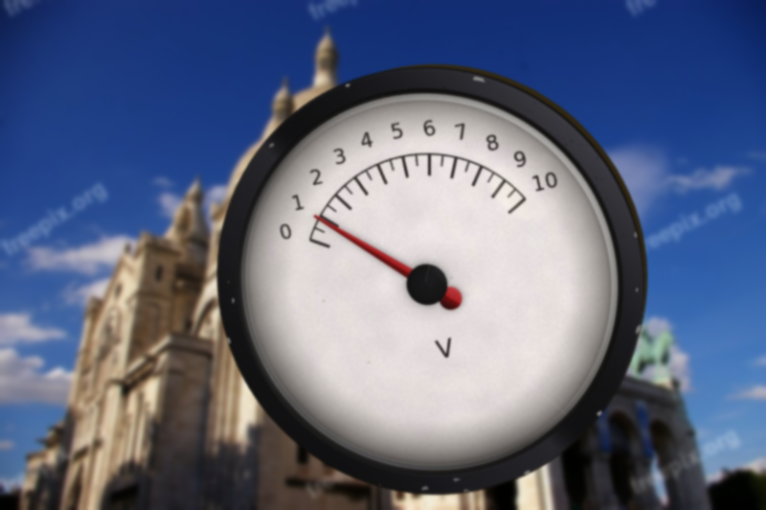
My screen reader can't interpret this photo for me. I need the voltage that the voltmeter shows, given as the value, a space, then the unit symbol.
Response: 1 V
